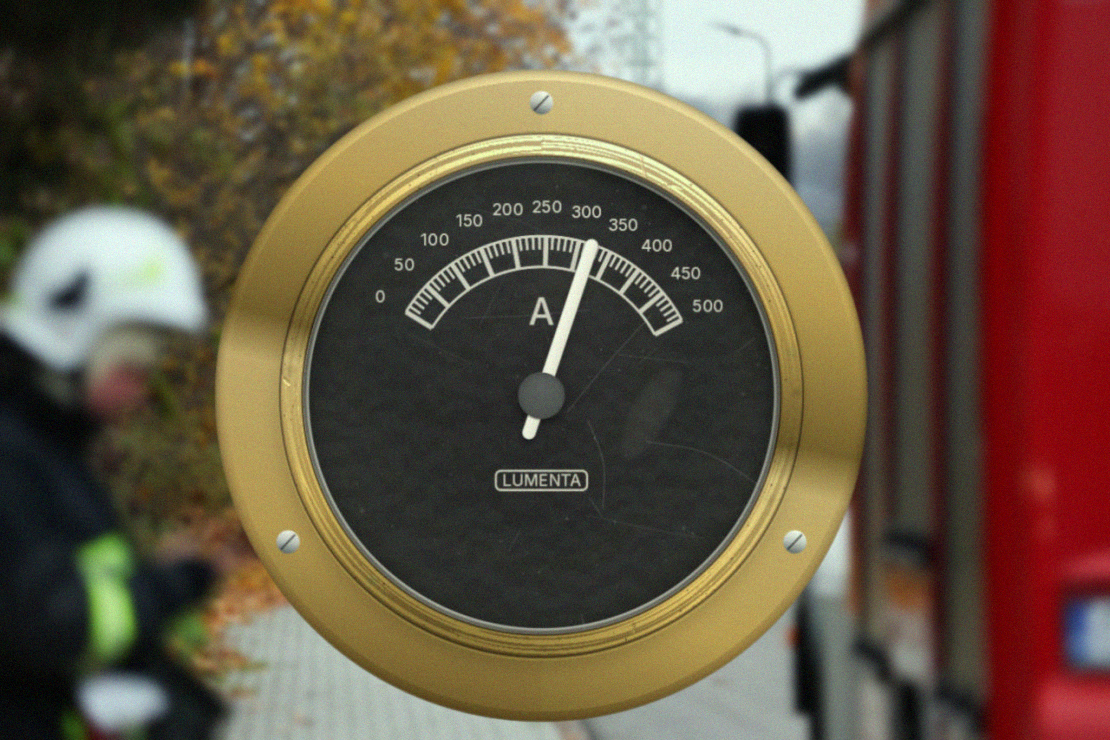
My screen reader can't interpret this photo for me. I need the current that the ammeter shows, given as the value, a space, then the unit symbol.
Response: 320 A
